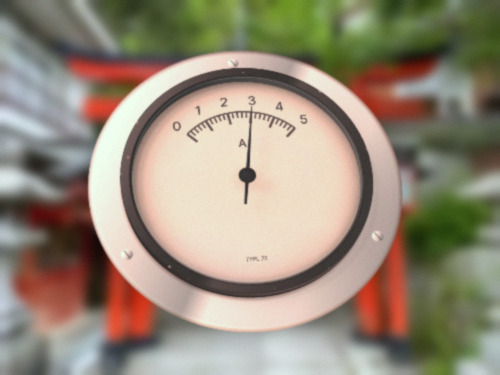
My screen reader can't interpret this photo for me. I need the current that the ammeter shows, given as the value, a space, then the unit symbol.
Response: 3 A
